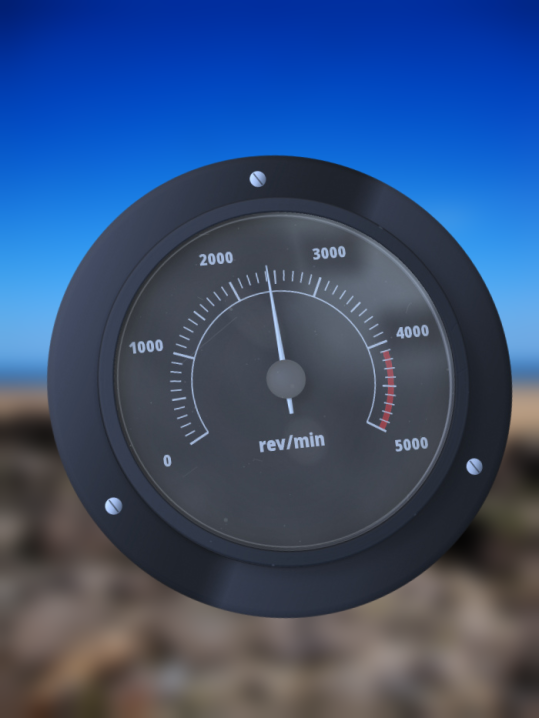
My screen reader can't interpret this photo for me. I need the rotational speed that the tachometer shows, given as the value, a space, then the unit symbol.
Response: 2400 rpm
